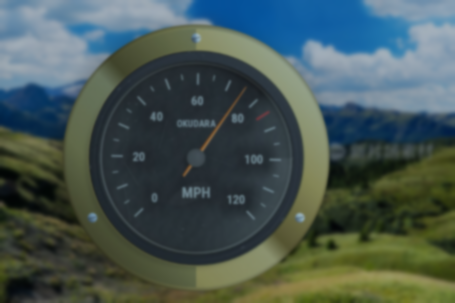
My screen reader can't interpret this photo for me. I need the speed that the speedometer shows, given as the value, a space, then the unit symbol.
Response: 75 mph
